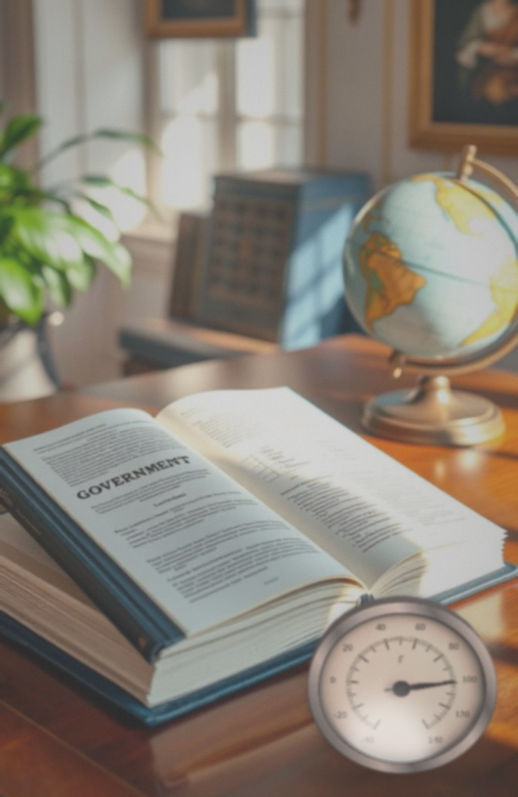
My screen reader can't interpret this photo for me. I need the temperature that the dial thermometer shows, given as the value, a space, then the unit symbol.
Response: 100 °F
